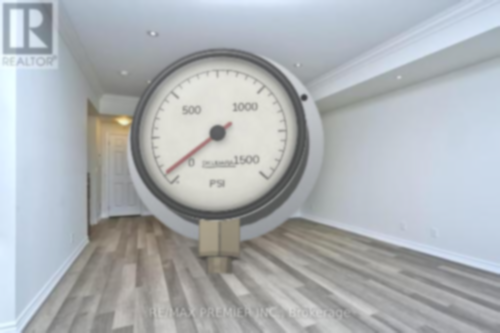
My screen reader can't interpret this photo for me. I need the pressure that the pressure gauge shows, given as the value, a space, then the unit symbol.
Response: 50 psi
